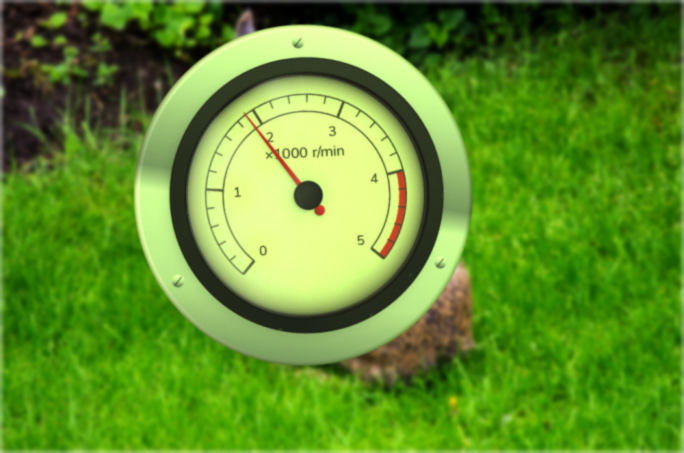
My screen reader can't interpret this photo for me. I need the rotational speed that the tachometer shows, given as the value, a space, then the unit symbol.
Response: 1900 rpm
